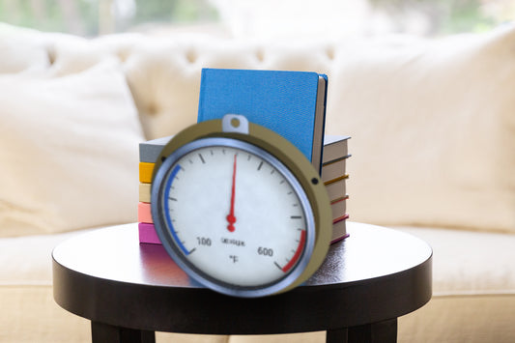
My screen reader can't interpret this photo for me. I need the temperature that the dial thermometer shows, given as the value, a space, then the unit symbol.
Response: 360 °F
